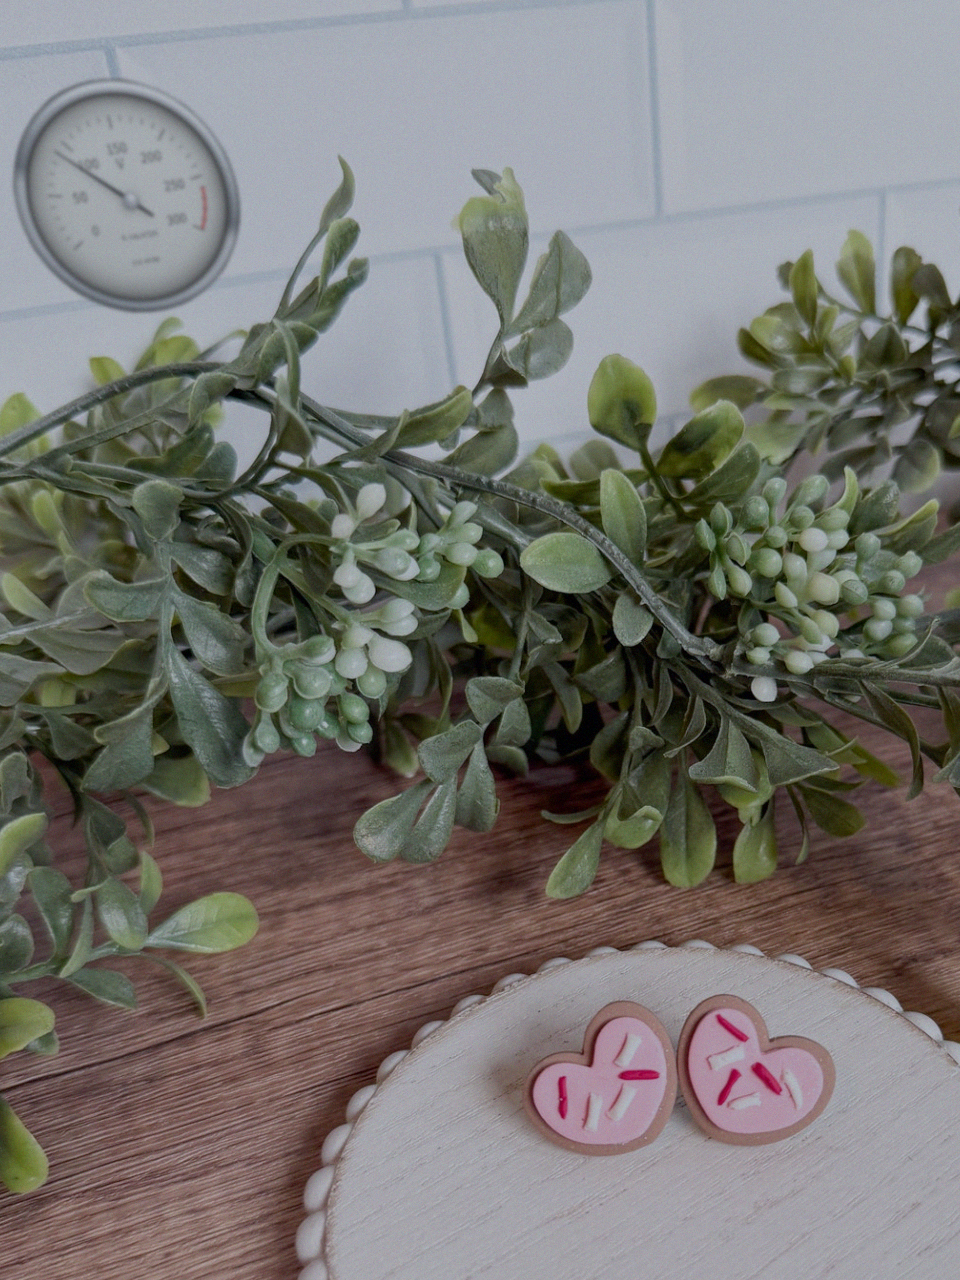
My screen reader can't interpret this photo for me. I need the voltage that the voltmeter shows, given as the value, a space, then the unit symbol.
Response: 90 V
